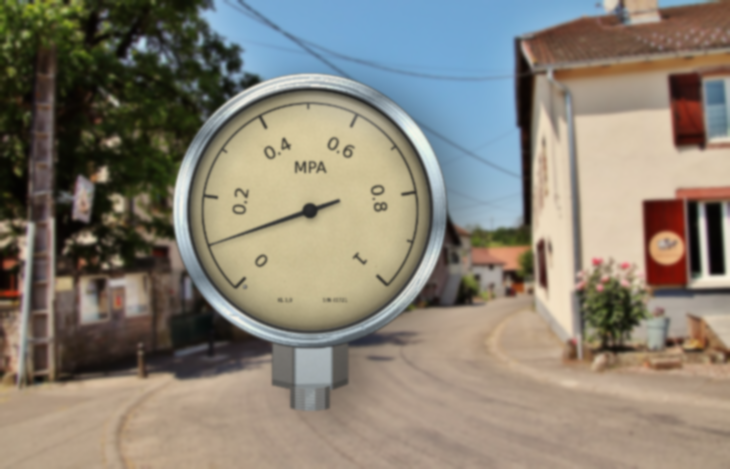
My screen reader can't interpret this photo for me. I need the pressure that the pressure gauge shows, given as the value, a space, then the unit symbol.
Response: 0.1 MPa
